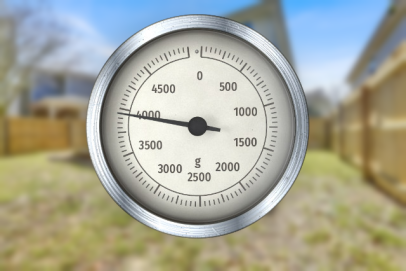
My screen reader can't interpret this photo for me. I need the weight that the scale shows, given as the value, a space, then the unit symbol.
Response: 3950 g
